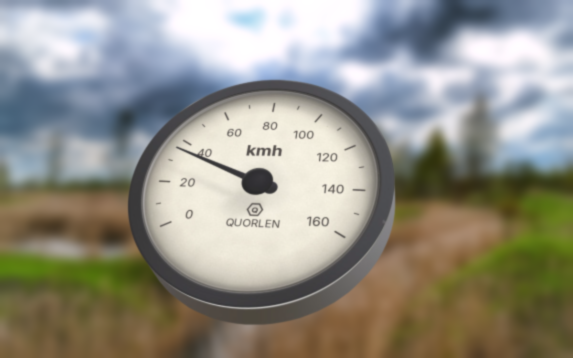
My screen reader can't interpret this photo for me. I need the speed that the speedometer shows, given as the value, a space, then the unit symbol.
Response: 35 km/h
